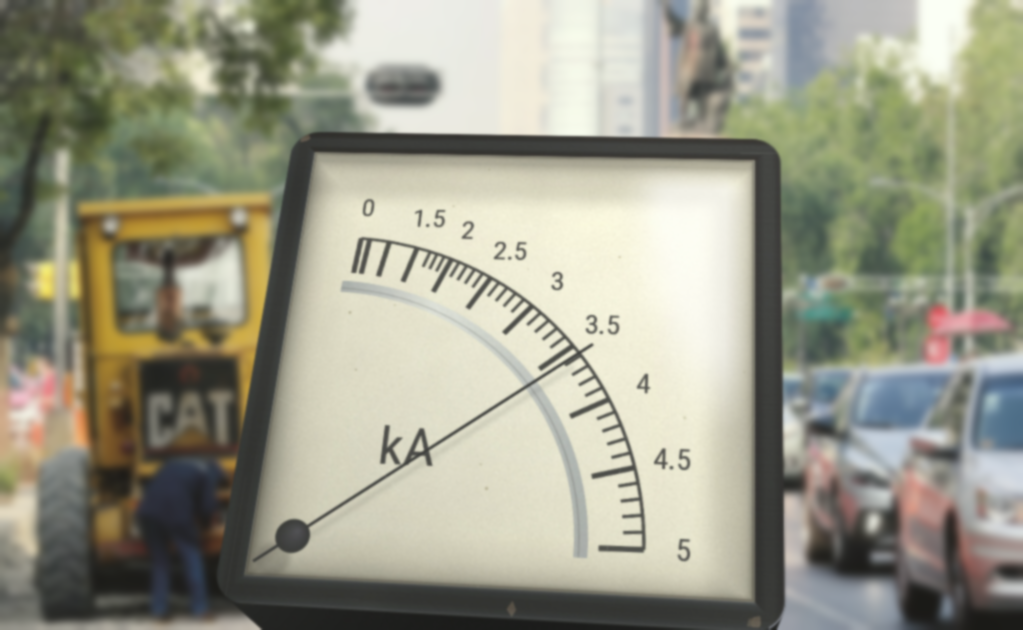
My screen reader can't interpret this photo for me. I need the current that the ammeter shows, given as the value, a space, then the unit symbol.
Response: 3.6 kA
